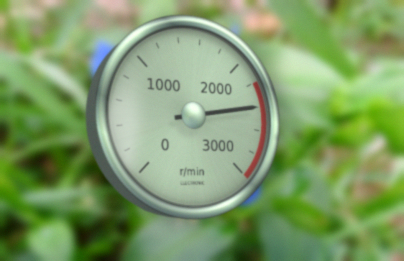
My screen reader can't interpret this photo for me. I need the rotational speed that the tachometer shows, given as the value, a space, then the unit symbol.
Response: 2400 rpm
